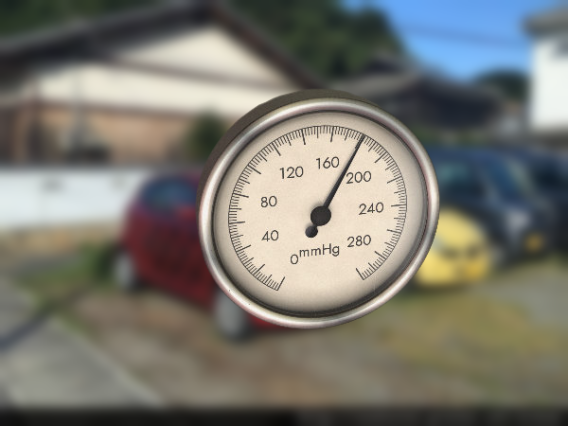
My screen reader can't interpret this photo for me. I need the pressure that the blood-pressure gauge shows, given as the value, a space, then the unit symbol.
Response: 180 mmHg
